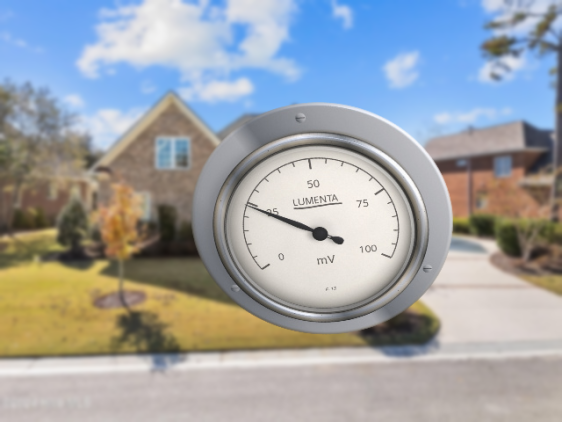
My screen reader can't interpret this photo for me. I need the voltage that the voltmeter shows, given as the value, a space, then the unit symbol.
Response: 25 mV
